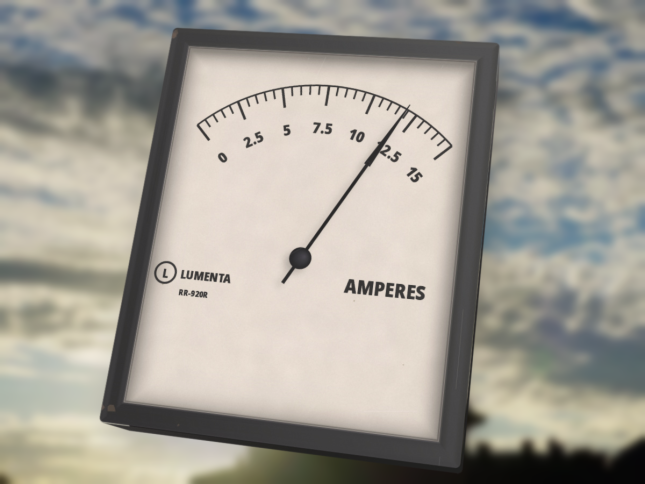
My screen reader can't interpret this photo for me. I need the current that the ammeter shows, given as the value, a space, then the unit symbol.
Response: 12 A
